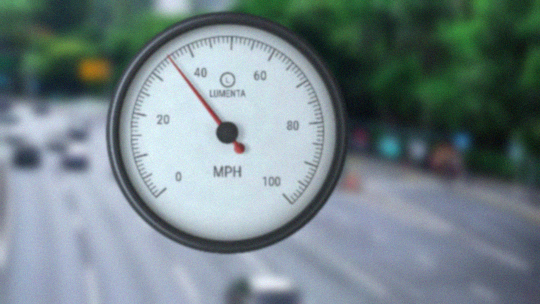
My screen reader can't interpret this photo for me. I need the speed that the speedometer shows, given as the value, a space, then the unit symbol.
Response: 35 mph
